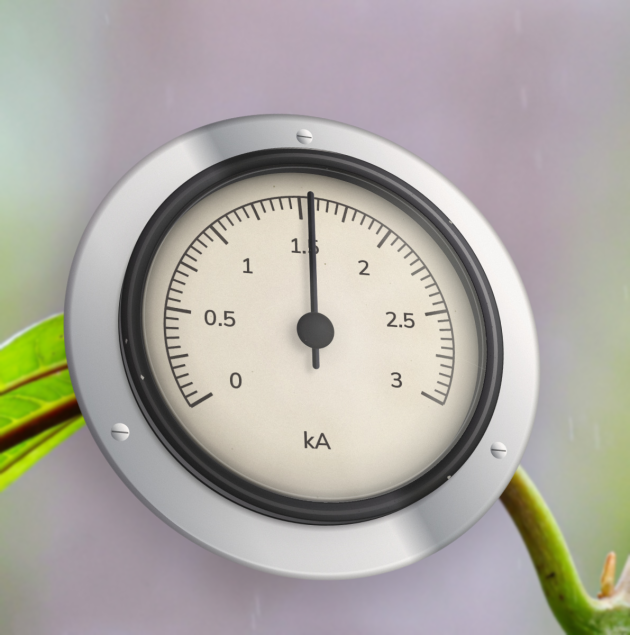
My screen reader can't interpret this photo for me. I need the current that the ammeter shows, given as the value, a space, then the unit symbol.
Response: 1.55 kA
